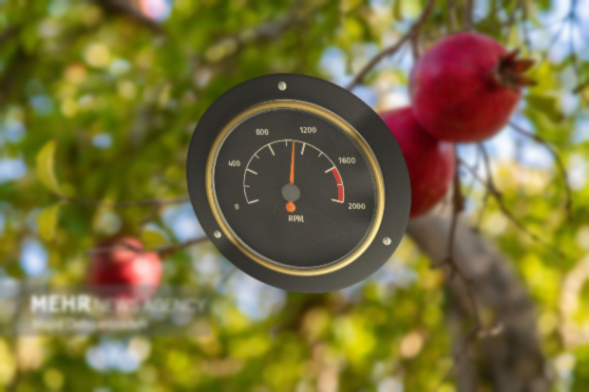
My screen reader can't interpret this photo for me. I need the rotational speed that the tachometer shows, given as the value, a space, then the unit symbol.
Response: 1100 rpm
